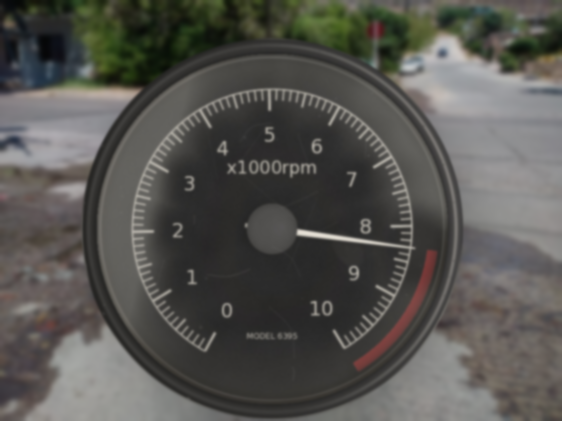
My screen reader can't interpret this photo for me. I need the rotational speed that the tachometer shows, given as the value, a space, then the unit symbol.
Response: 8300 rpm
